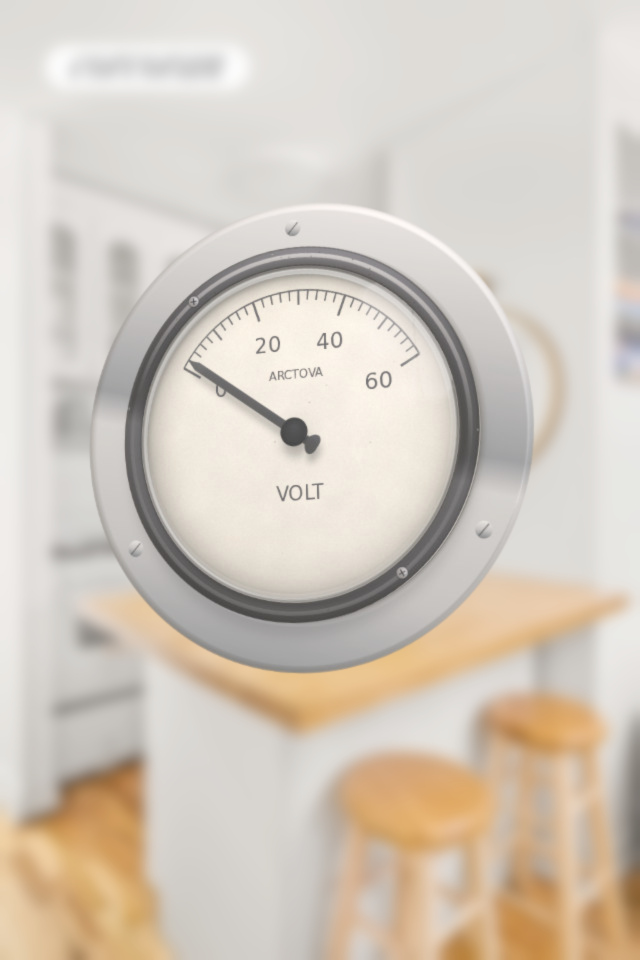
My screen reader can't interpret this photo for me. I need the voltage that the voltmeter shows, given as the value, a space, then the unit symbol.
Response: 2 V
